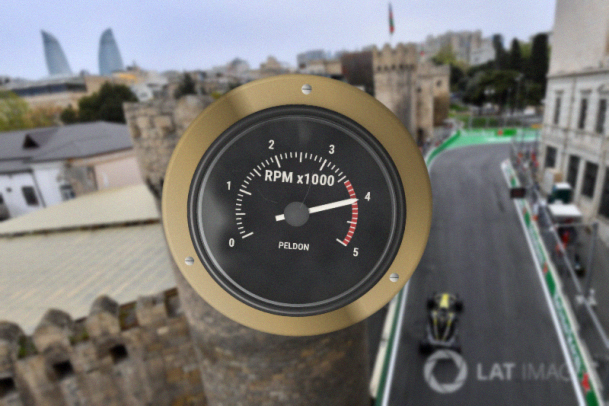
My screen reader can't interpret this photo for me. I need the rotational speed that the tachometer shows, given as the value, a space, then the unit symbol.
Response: 4000 rpm
